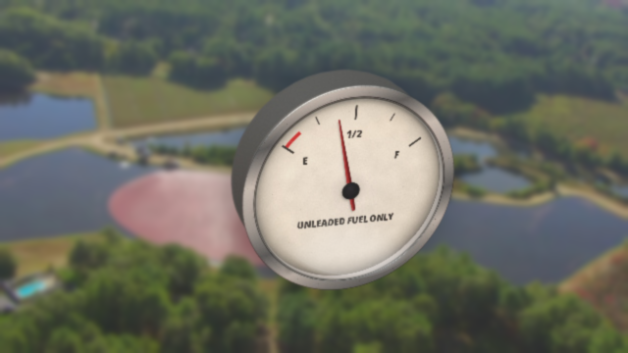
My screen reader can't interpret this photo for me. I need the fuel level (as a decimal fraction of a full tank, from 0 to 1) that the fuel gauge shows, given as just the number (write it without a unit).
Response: 0.375
